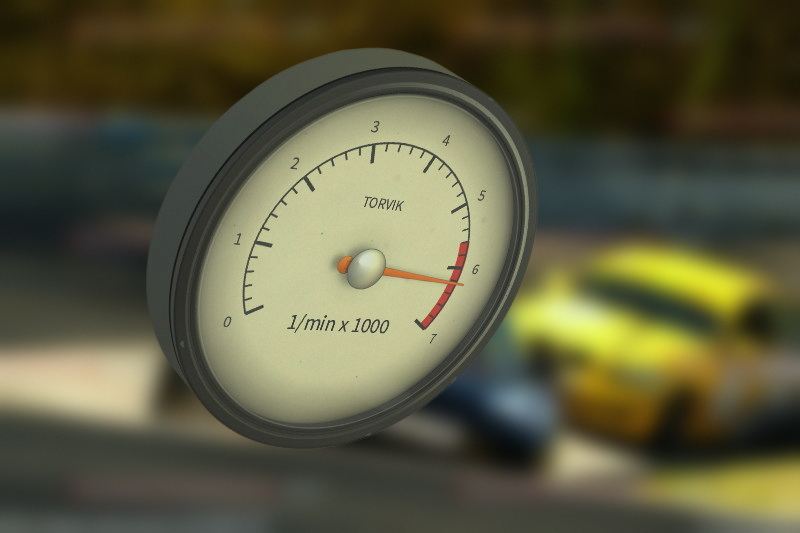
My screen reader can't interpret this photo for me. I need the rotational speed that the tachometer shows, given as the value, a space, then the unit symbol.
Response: 6200 rpm
